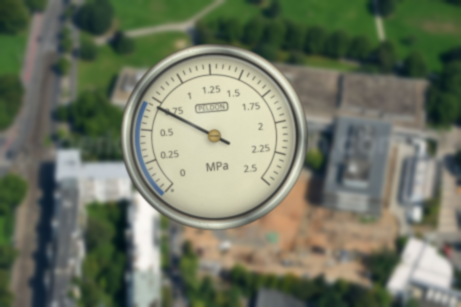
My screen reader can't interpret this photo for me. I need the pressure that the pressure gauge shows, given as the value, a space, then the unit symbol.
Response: 0.7 MPa
